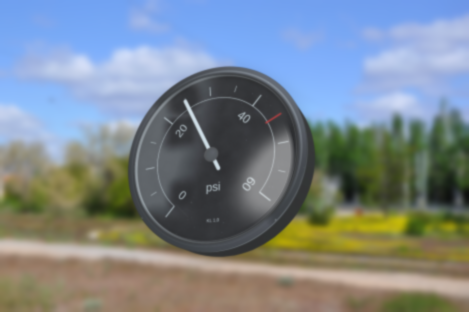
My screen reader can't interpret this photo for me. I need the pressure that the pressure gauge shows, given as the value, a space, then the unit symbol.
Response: 25 psi
